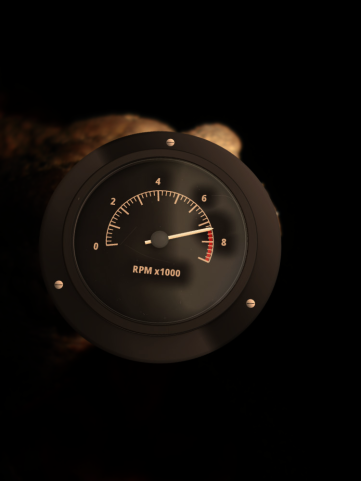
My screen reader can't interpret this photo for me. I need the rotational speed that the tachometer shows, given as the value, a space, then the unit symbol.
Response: 7400 rpm
